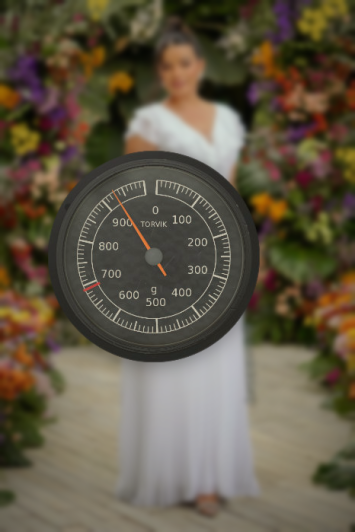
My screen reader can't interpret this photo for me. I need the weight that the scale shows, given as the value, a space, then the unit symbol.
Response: 930 g
